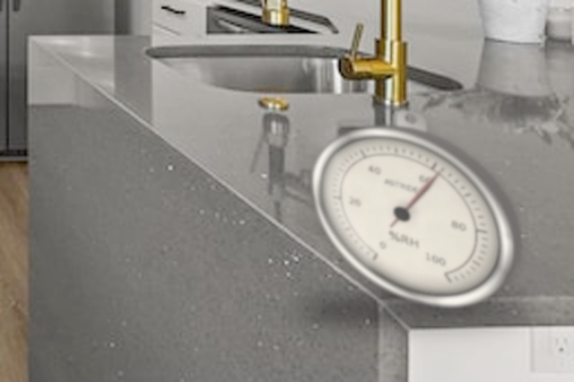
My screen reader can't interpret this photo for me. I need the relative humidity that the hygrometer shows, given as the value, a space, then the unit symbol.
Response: 62 %
